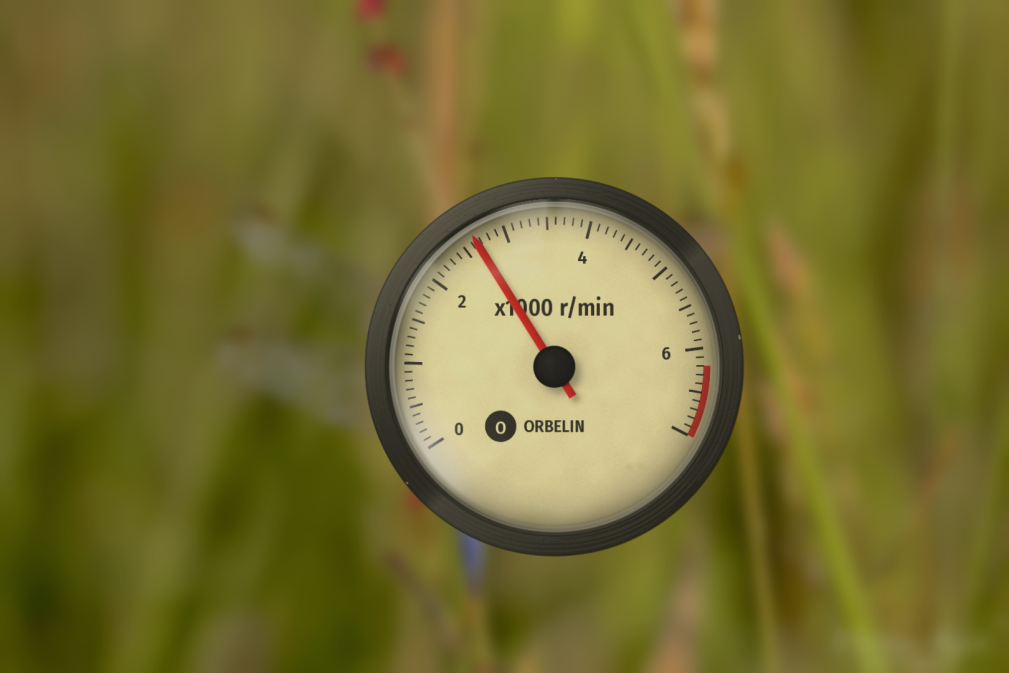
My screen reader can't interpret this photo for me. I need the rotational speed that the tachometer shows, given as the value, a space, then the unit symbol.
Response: 2650 rpm
